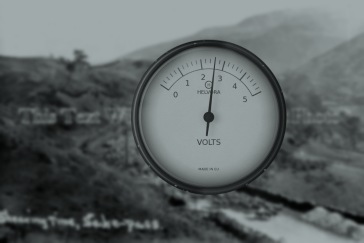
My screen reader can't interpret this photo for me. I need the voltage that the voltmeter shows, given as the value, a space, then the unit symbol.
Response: 2.6 V
